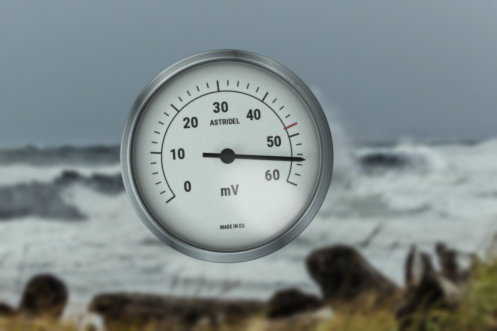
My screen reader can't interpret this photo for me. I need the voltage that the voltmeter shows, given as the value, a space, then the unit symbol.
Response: 55 mV
